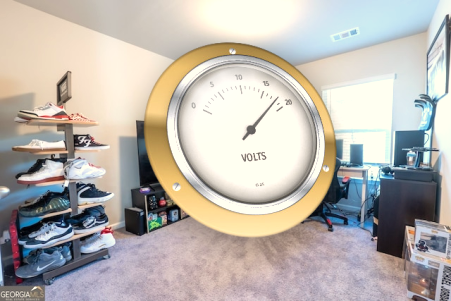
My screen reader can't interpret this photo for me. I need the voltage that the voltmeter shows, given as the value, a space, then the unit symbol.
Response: 18 V
